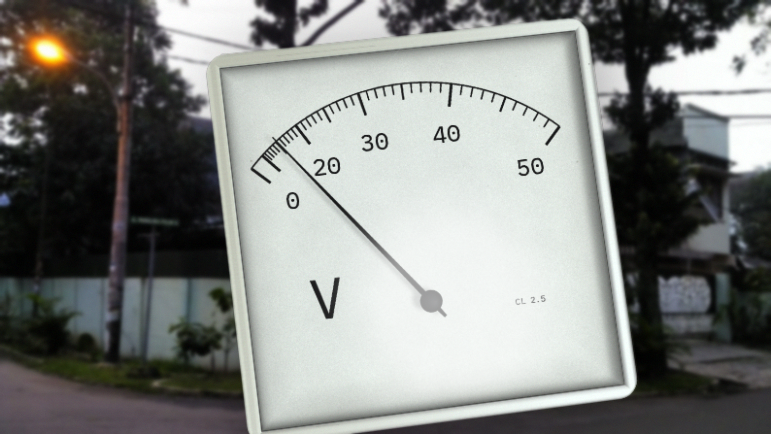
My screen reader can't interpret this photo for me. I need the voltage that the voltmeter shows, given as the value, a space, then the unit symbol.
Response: 15 V
